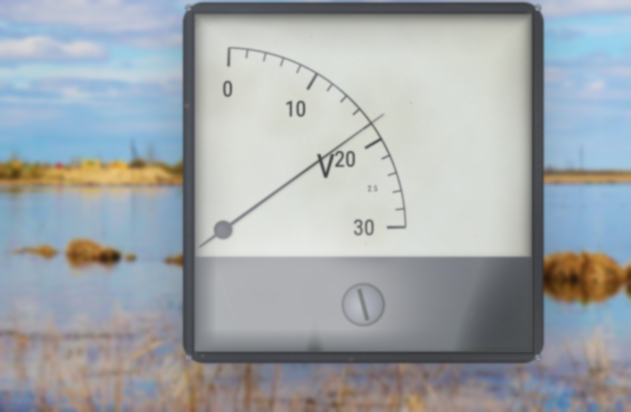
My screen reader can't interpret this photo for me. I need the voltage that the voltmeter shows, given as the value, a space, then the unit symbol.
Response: 18 V
